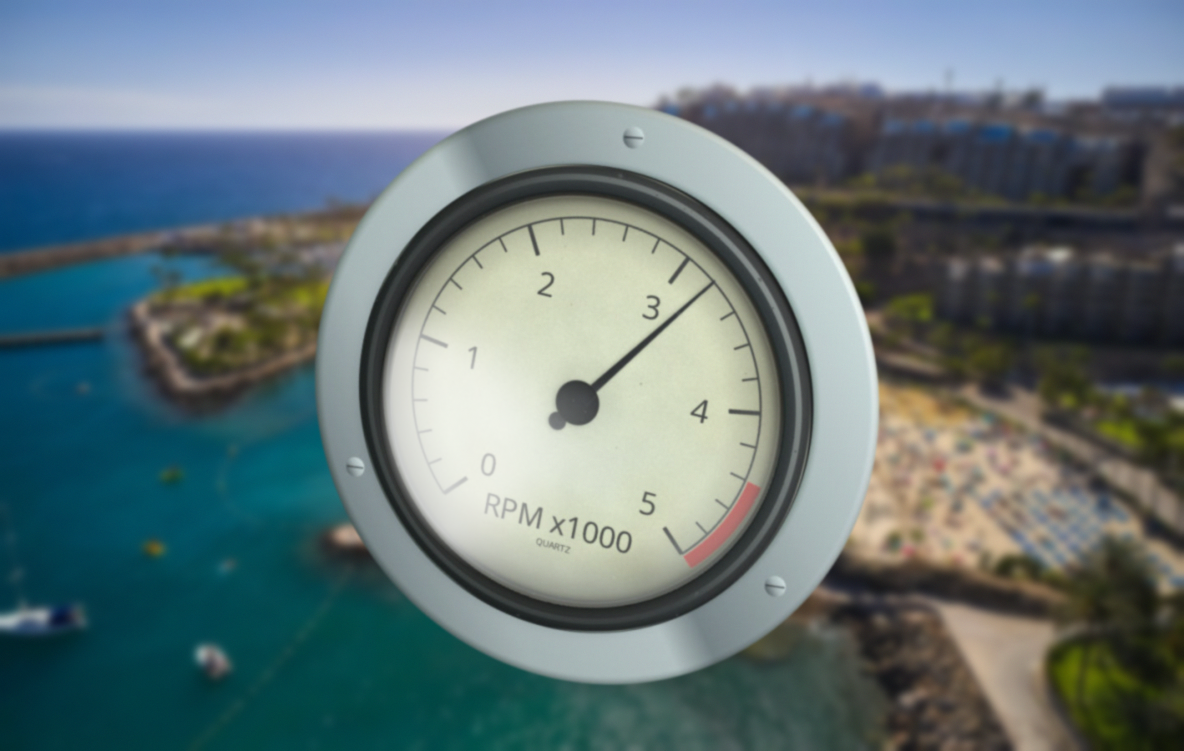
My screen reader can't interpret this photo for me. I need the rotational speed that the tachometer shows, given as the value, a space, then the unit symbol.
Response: 3200 rpm
